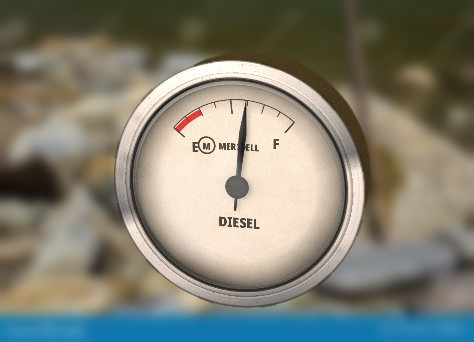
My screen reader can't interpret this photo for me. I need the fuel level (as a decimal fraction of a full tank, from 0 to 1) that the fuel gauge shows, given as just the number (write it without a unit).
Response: 0.625
